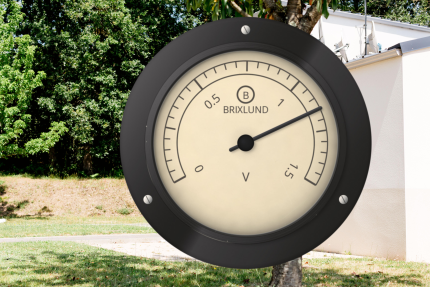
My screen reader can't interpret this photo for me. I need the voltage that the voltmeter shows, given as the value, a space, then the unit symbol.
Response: 1.15 V
